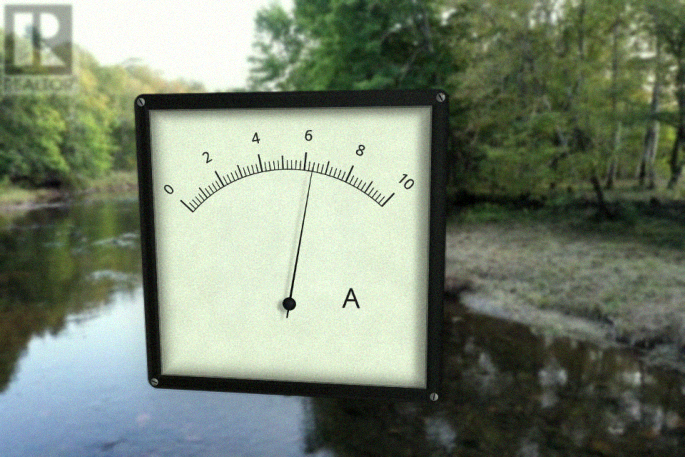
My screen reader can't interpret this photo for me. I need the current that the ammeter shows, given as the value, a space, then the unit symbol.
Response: 6.4 A
